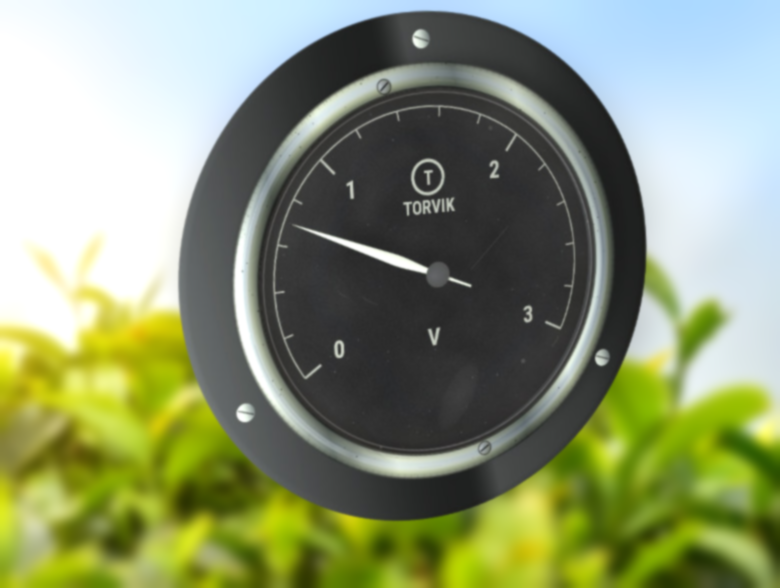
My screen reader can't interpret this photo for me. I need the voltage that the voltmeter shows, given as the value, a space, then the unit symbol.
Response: 0.7 V
